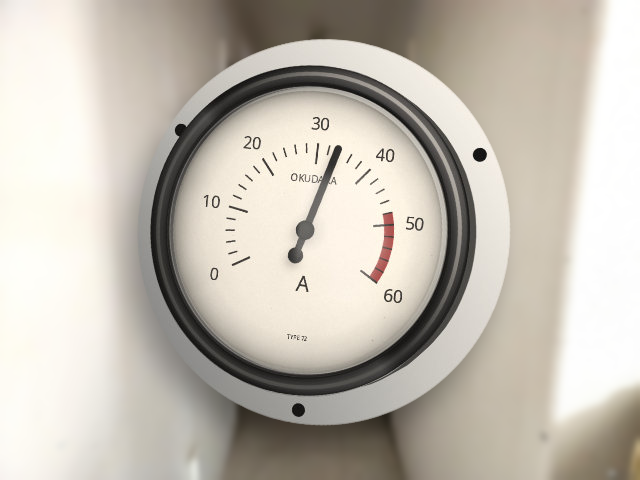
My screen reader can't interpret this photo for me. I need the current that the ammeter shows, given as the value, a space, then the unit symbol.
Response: 34 A
